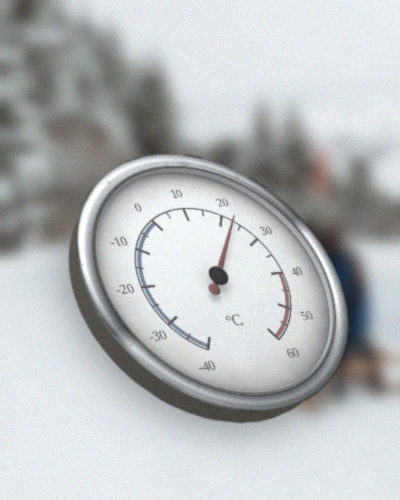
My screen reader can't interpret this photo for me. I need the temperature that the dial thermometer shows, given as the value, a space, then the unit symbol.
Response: 22.5 °C
